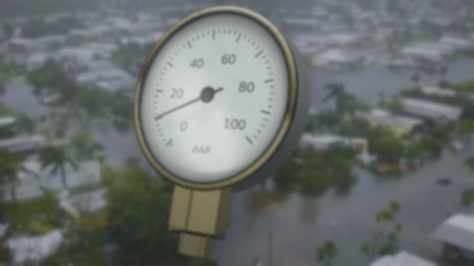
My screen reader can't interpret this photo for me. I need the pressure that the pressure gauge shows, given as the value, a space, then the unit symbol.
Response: 10 bar
